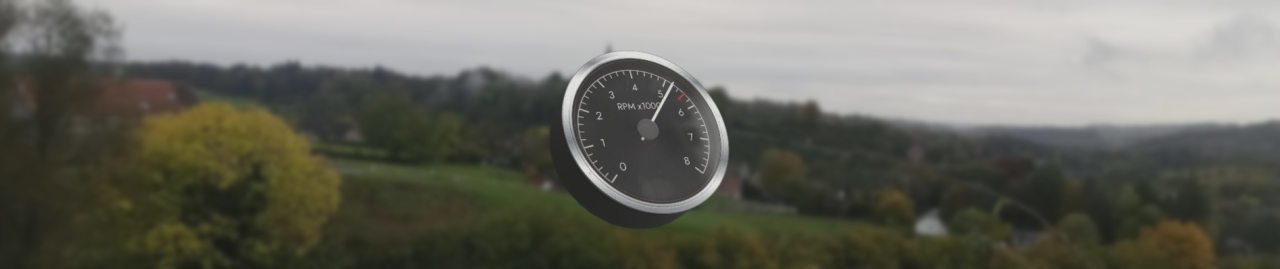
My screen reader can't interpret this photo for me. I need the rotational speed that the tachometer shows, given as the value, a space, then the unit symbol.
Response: 5200 rpm
